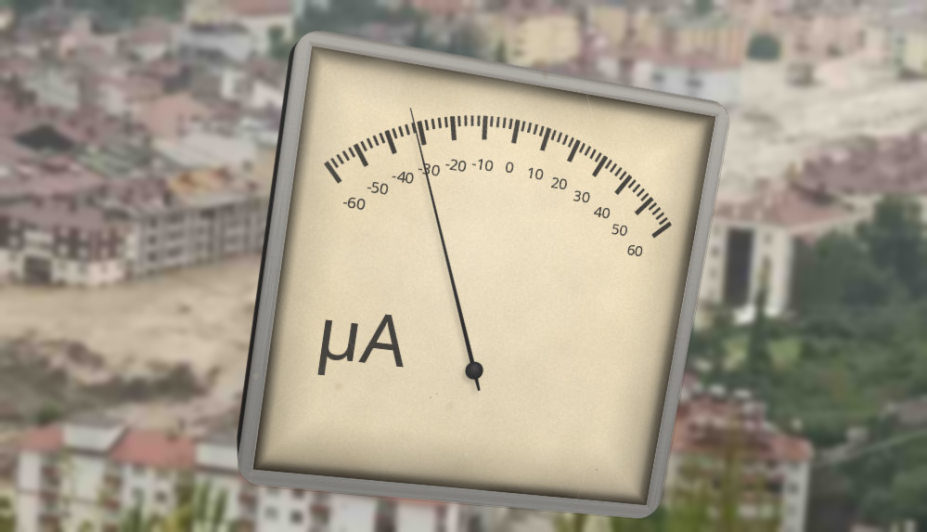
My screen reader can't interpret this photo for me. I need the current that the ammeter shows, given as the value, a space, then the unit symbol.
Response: -32 µA
